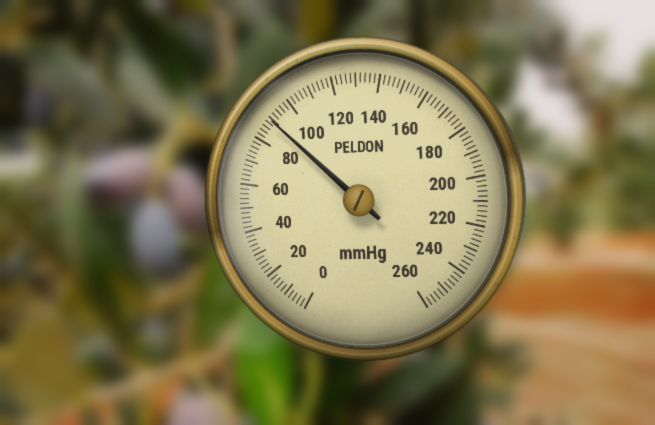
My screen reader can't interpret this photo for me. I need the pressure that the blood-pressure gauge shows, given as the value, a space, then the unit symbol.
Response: 90 mmHg
